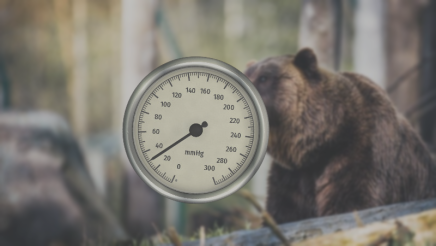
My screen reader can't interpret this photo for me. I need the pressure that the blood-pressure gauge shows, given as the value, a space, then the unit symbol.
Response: 30 mmHg
